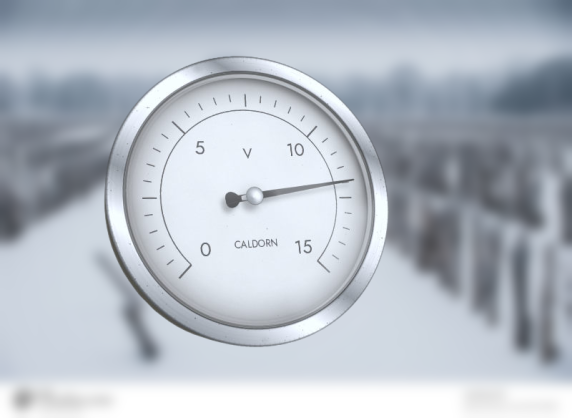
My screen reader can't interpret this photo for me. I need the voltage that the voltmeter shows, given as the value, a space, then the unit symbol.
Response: 12 V
